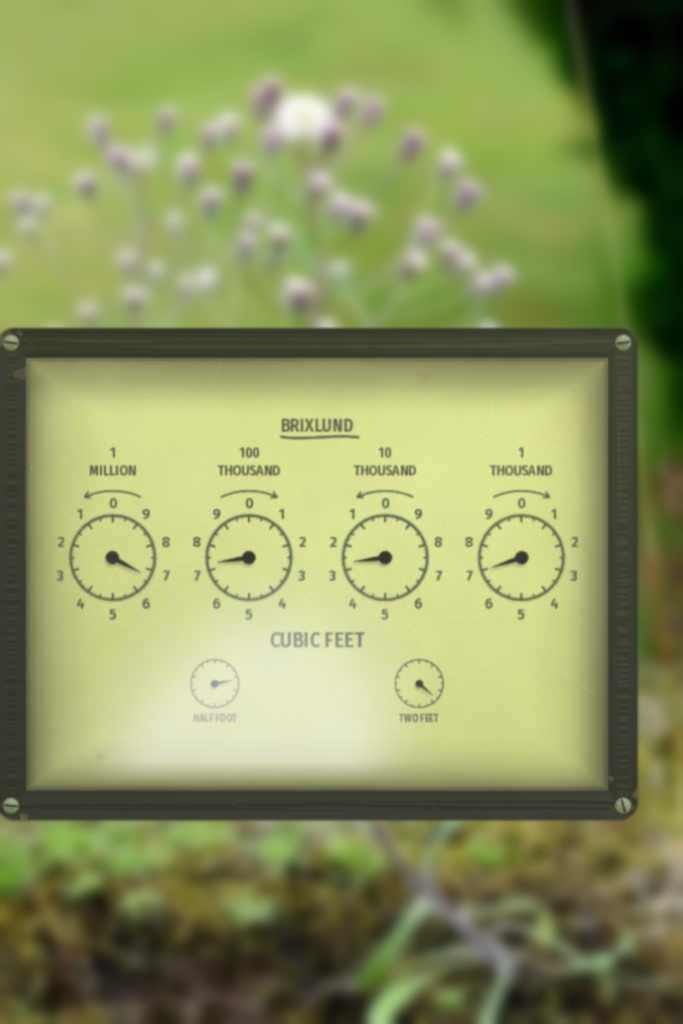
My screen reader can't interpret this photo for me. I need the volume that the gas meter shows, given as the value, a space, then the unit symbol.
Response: 672700 ft³
